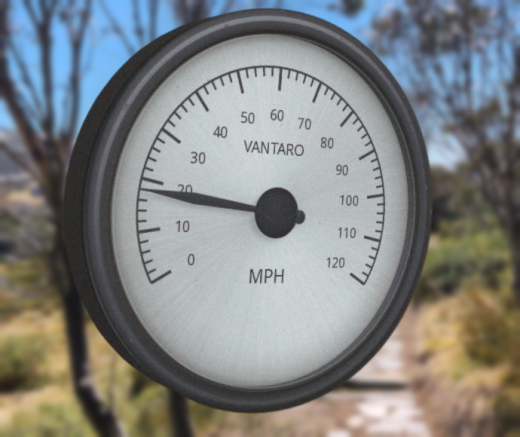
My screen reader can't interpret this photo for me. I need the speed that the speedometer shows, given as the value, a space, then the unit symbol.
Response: 18 mph
